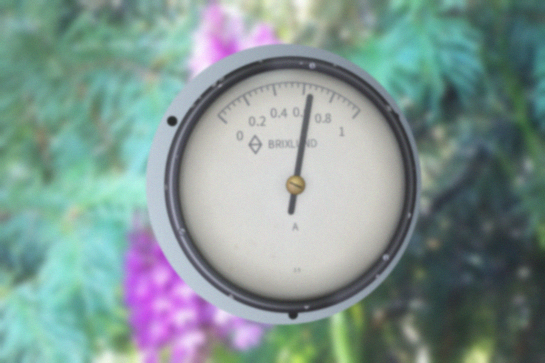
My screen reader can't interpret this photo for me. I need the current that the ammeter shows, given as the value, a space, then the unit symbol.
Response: 0.64 A
